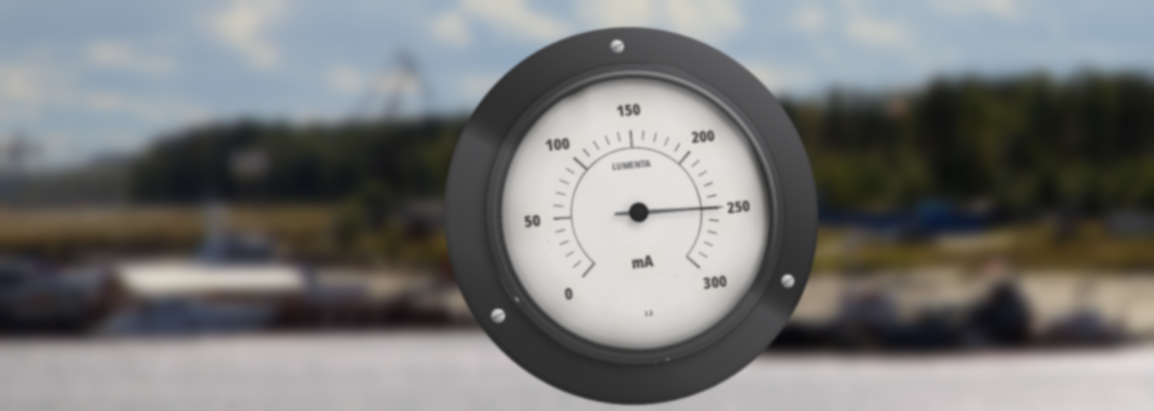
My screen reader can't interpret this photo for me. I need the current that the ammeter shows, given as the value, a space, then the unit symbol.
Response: 250 mA
